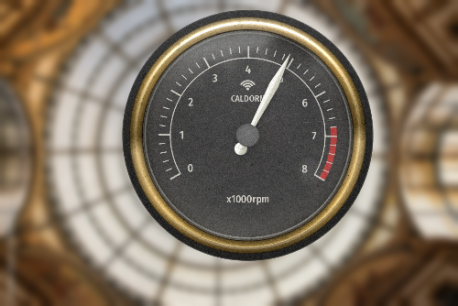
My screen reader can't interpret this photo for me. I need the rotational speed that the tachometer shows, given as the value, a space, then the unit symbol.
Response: 4900 rpm
